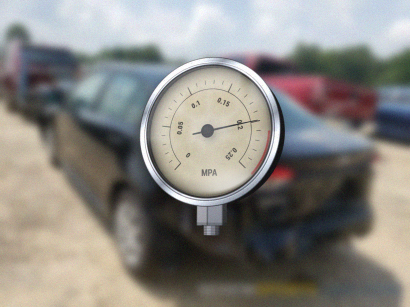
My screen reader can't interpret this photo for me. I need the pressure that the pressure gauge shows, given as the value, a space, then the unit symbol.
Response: 0.2 MPa
